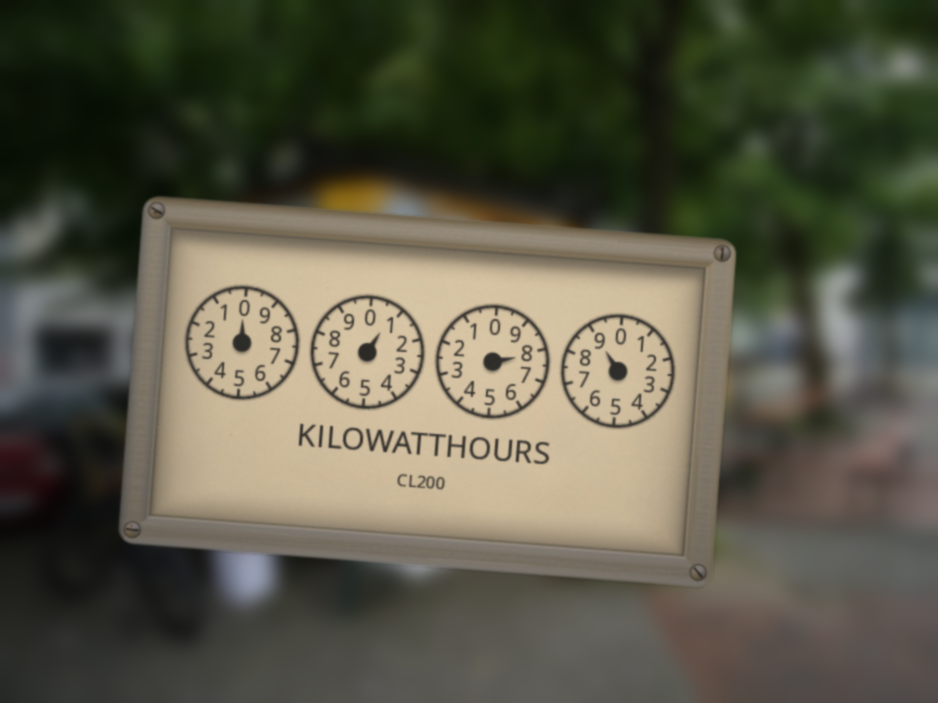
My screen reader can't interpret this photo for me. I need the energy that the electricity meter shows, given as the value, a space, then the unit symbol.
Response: 79 kWh
